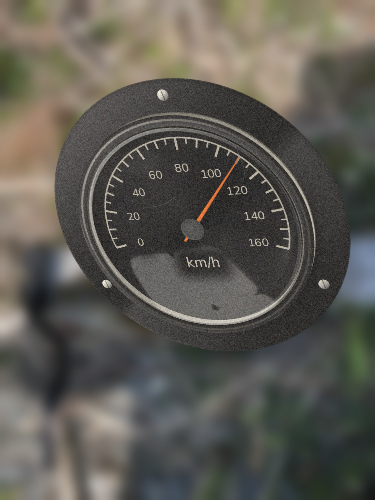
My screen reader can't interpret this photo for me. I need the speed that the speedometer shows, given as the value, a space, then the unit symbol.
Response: 110 km/h
